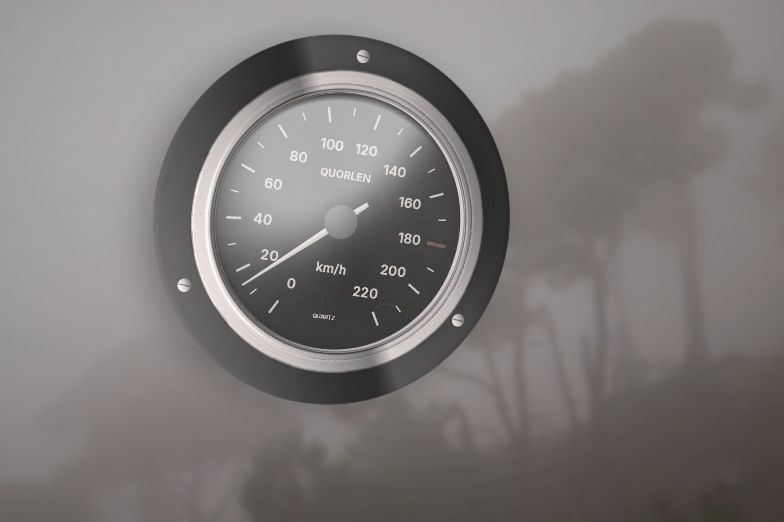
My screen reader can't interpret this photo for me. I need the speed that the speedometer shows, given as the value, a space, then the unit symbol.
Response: 15 km/h
